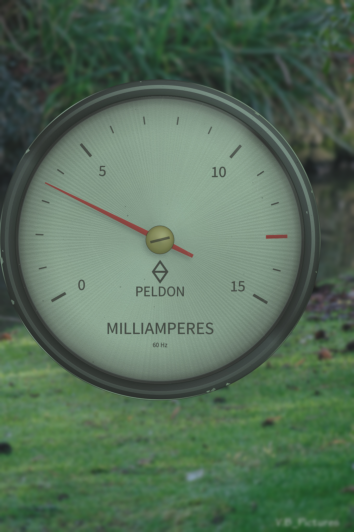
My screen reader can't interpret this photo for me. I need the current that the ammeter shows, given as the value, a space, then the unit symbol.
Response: 3.5 mA
